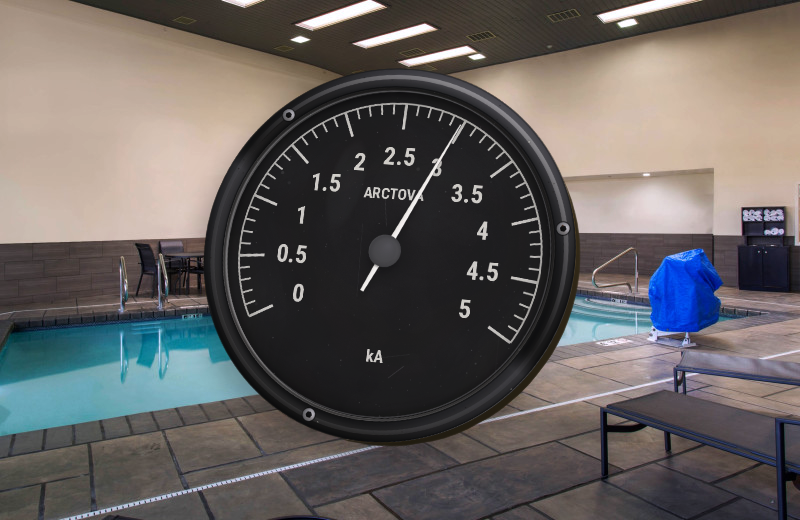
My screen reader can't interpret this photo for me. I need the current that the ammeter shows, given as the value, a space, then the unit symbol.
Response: 3 kA
